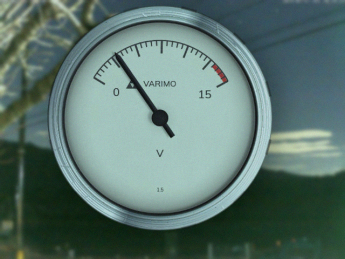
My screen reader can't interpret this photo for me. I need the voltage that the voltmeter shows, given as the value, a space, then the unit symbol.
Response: 3 V
